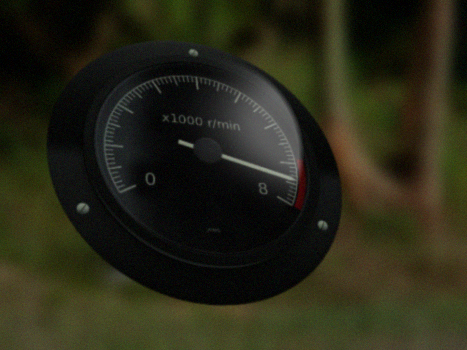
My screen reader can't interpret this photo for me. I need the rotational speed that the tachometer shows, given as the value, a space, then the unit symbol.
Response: 7500 rpm
